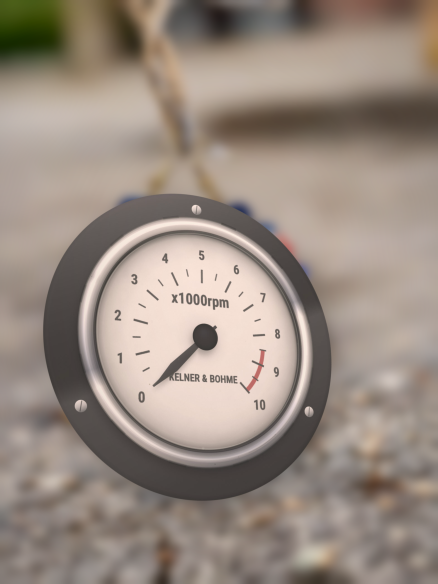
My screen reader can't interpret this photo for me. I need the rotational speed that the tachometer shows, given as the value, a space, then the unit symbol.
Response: 0 rpm
